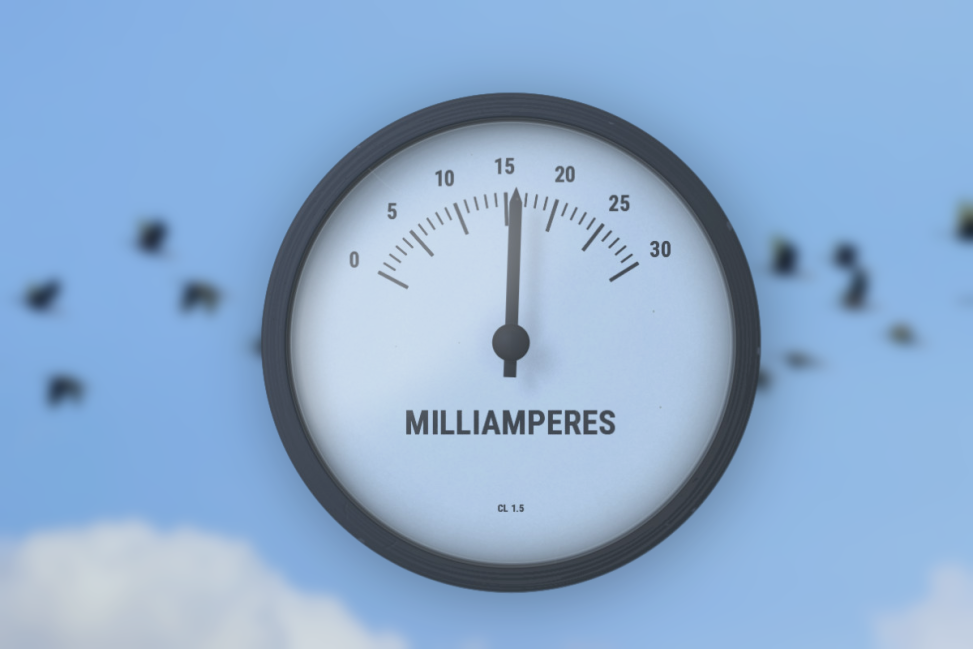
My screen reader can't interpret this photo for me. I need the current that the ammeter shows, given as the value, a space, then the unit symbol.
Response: 16 mA
